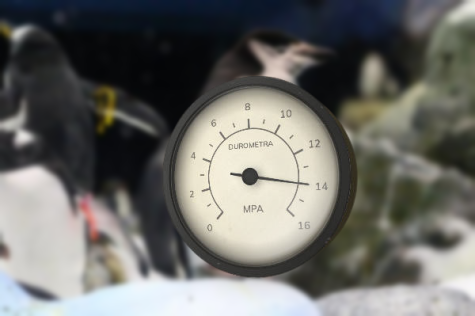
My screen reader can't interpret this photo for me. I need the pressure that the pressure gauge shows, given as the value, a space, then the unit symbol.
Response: 14 MPa
